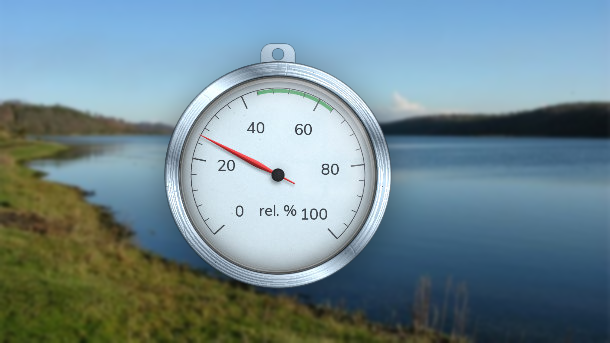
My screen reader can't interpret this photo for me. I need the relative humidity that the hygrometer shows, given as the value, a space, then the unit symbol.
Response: 26 %
